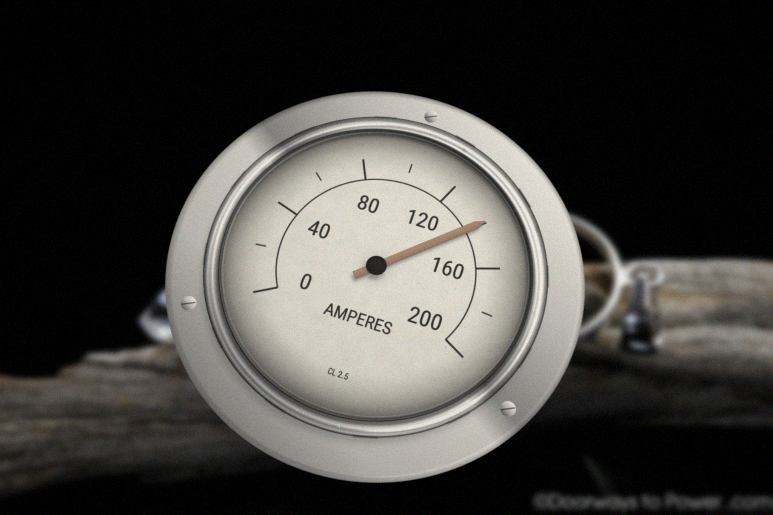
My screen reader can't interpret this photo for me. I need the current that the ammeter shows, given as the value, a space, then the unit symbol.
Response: 140 A
